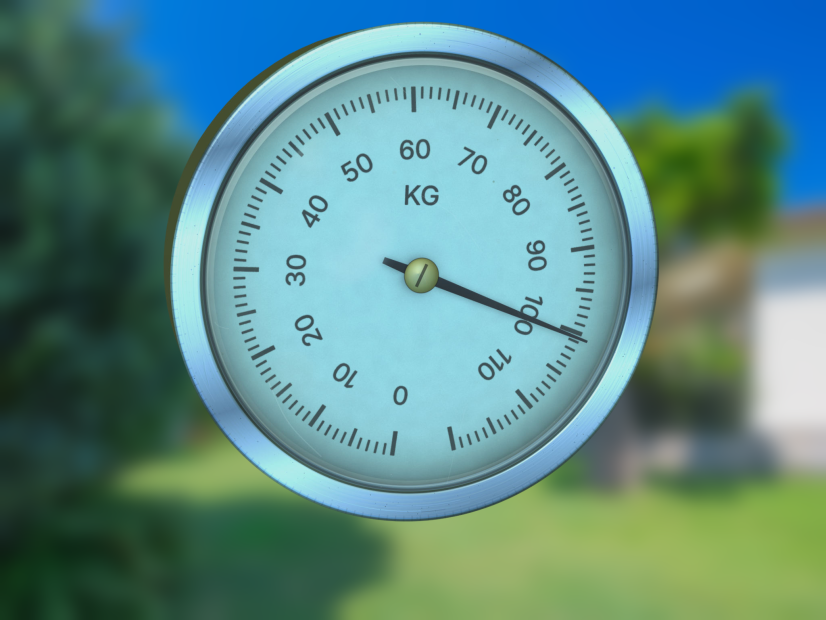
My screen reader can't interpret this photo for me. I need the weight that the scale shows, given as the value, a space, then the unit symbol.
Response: 100.5 kg
